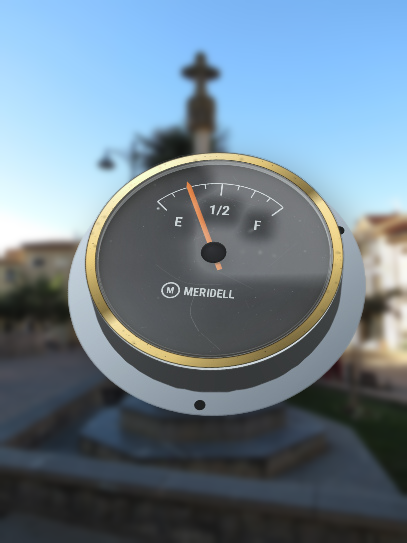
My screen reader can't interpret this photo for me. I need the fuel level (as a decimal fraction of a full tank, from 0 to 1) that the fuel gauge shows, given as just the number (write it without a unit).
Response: 0.25
